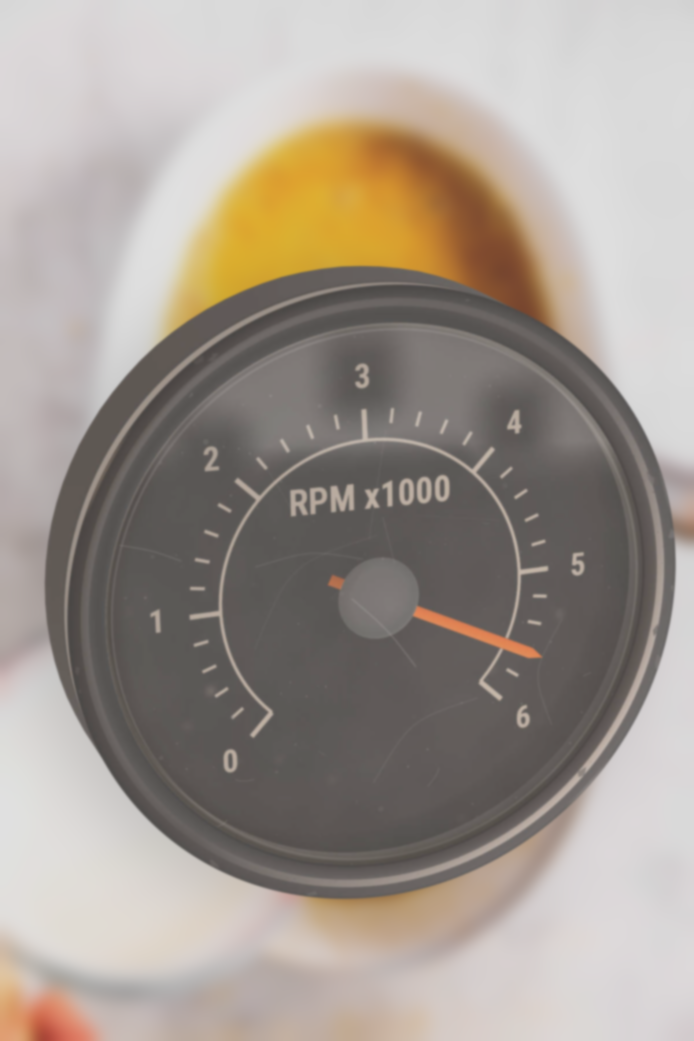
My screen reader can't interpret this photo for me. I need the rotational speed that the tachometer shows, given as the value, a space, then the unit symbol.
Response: 5600 rpm
